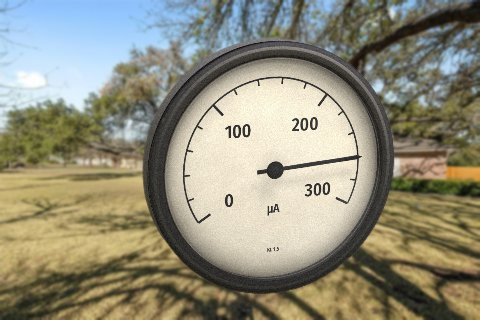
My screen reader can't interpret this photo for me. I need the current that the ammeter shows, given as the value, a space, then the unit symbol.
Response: 260 µA
